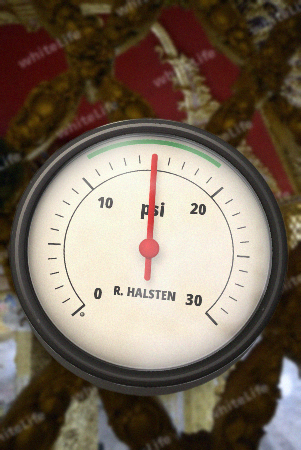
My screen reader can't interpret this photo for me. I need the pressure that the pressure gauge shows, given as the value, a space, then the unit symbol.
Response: 15 psi
